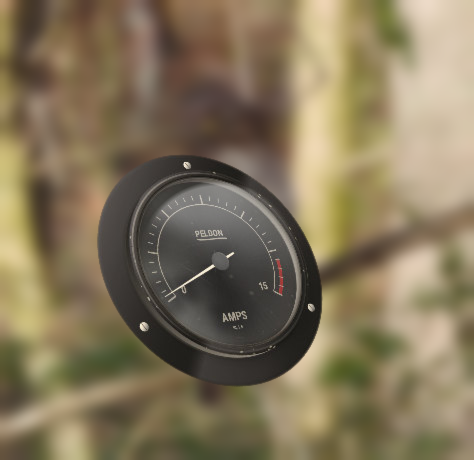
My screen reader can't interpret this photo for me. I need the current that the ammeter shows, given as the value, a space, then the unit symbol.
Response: 0.25 A
